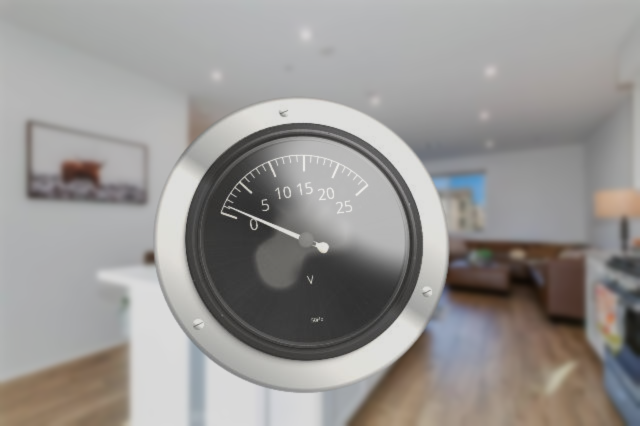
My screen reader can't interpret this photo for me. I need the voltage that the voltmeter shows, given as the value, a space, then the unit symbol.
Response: 1 V
